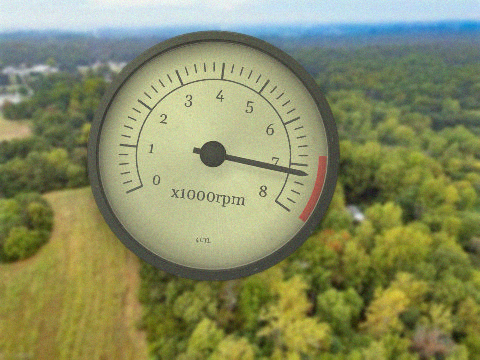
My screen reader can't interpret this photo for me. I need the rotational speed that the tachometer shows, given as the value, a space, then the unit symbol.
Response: 7200 rpm
